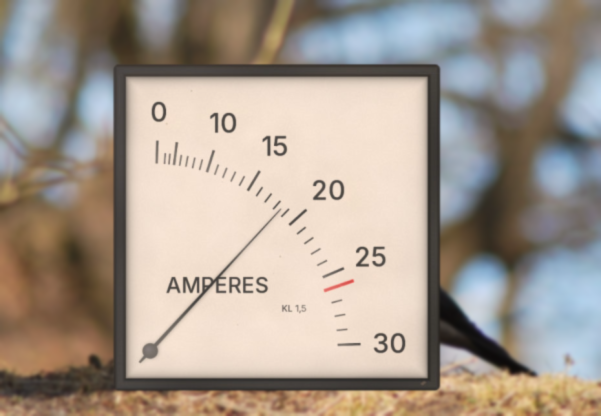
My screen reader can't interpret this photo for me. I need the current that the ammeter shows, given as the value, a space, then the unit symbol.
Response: 18.5 A
